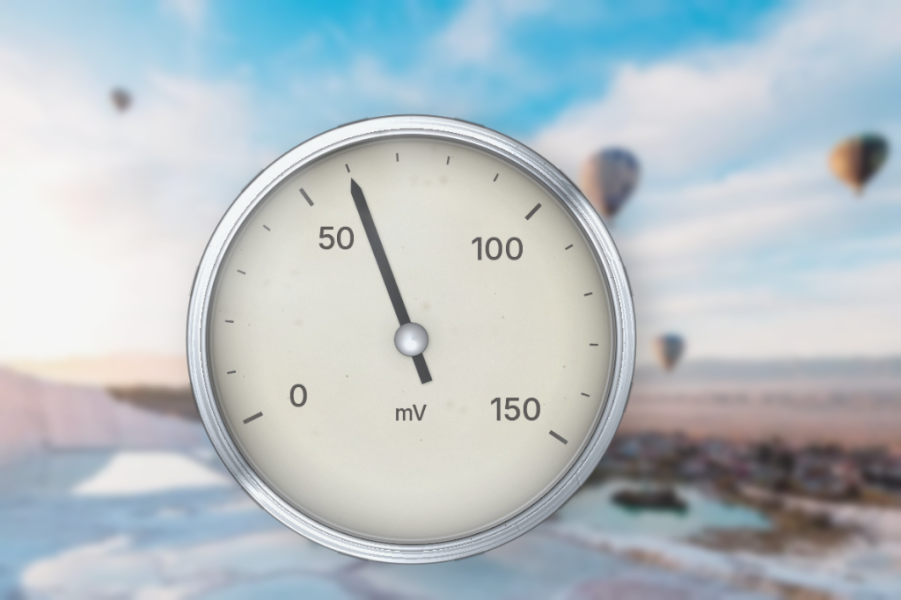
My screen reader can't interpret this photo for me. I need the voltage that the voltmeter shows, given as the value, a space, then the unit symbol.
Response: 60 mV
